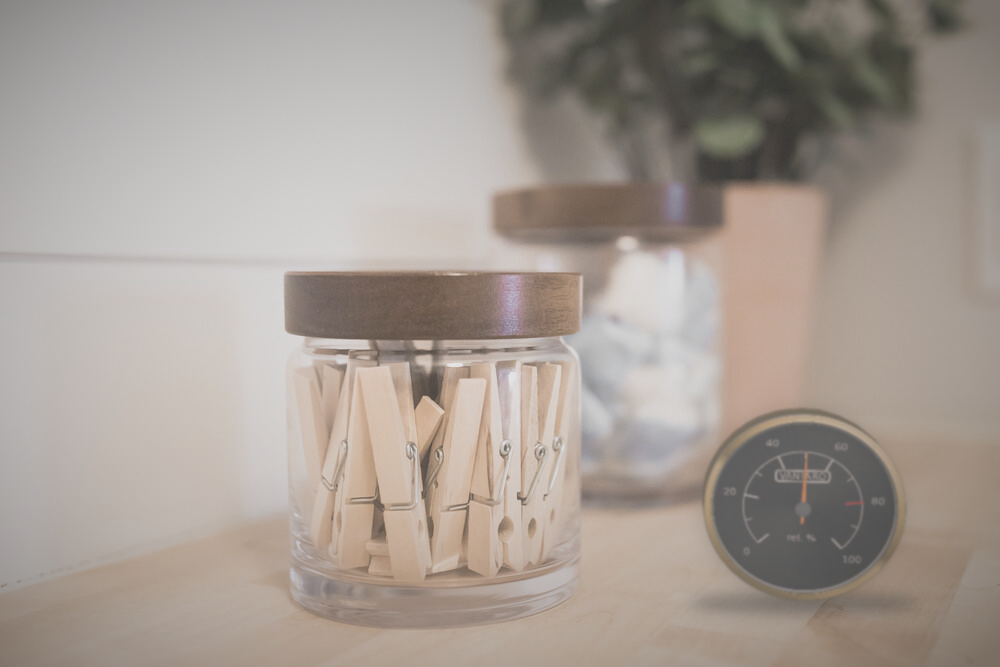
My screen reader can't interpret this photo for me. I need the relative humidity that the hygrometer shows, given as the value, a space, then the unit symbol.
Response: 50 %
